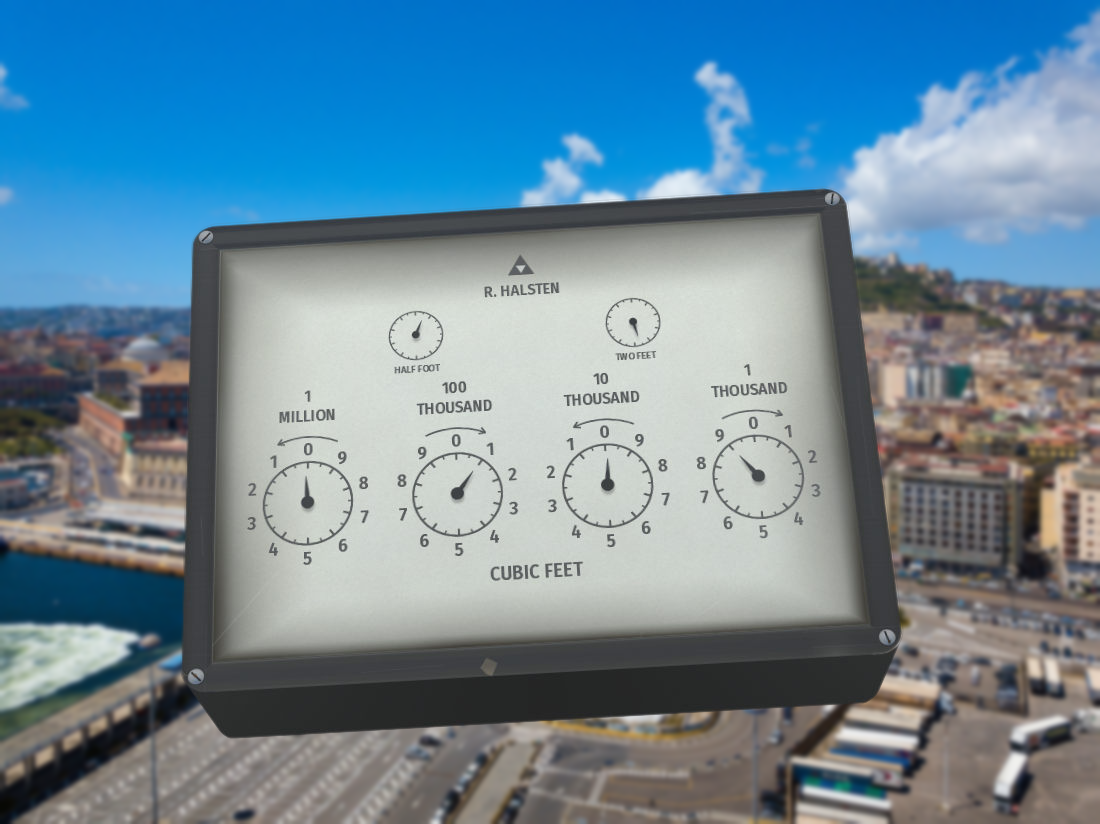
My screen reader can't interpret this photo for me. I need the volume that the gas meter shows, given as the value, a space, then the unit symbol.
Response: 9900 ft³
